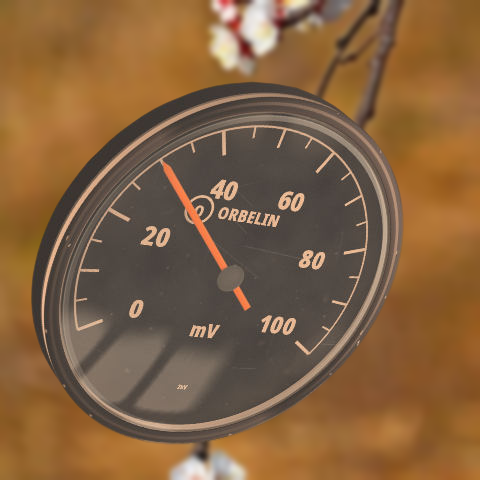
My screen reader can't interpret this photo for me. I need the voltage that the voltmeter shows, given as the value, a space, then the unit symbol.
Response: 30 mV
